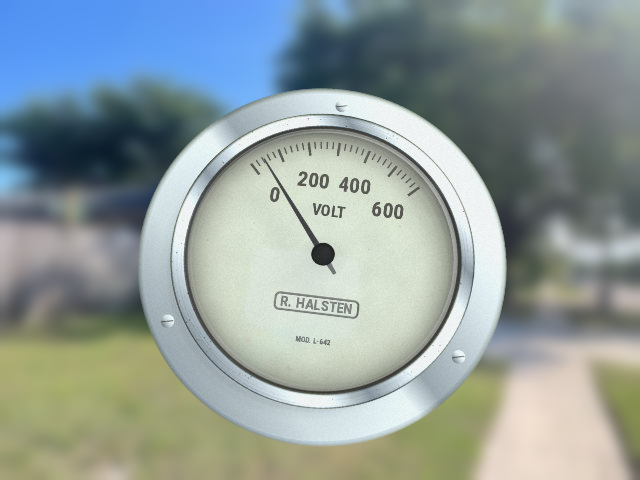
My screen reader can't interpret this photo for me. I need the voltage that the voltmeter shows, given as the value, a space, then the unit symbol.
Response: 40 V
